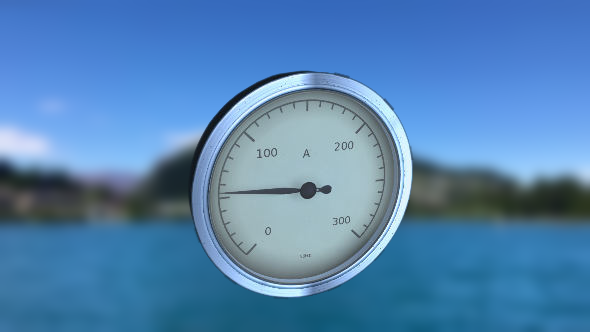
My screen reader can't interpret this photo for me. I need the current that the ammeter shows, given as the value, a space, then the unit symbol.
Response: 55 A
